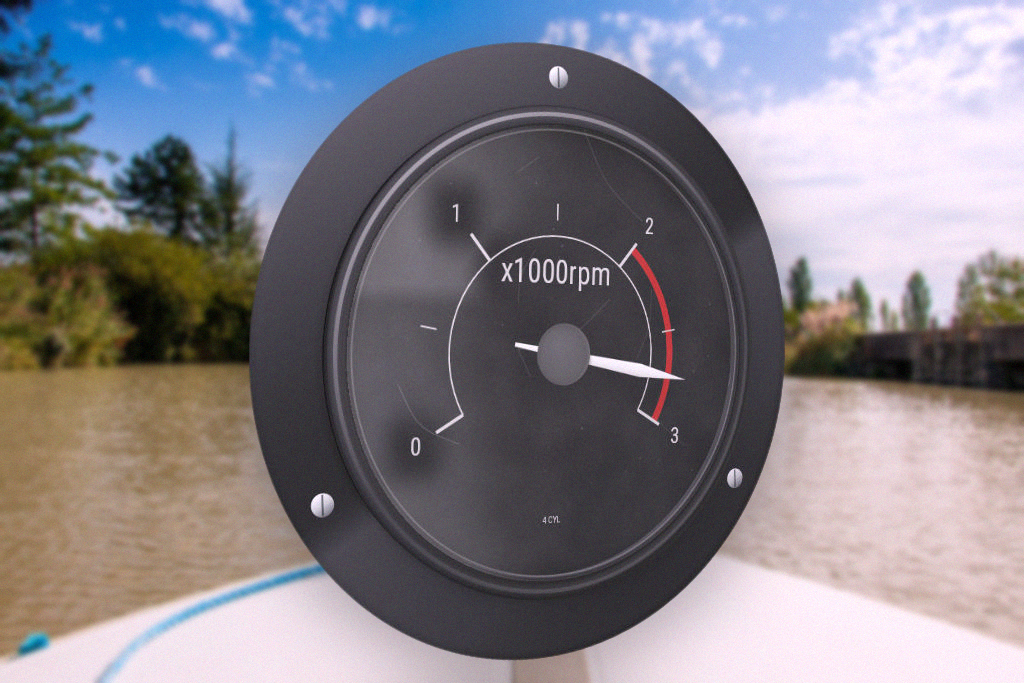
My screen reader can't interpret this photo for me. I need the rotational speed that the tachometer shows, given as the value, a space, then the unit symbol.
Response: 2750 rpm
